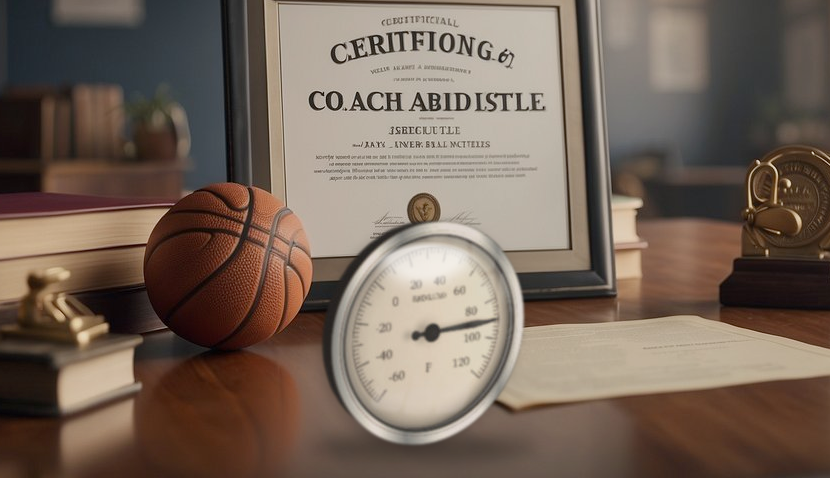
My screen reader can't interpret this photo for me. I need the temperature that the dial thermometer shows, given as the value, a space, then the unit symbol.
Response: 90 °F
